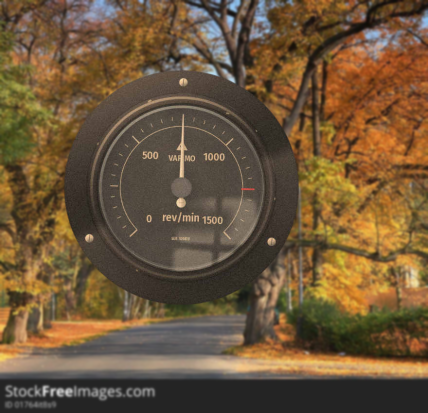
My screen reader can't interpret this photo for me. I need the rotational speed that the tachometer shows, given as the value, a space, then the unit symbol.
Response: 750 rpm
